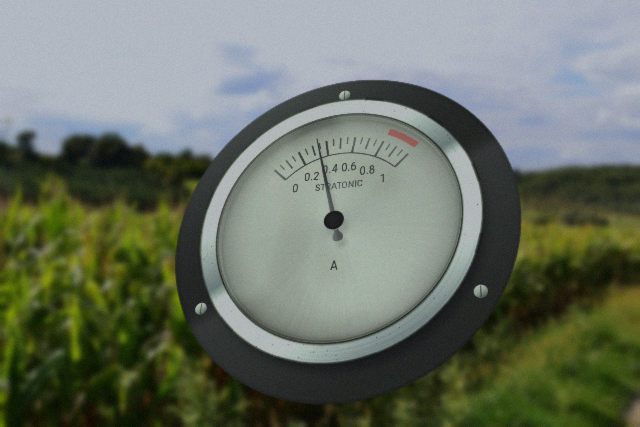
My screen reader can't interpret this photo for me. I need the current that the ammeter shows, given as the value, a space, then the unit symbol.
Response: 0.35 A
